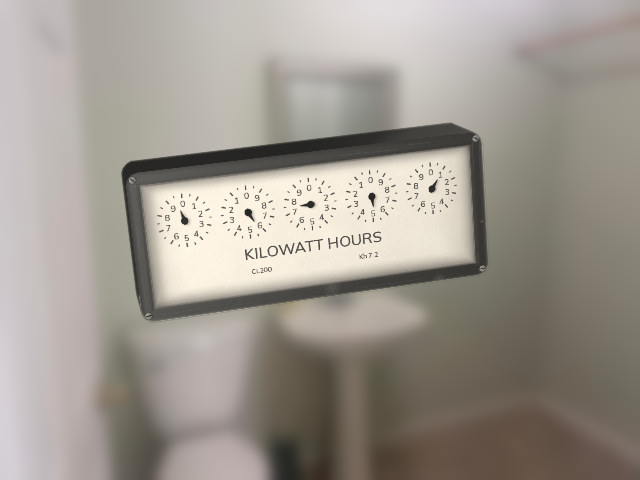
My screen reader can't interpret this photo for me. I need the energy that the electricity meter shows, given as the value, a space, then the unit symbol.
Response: 95751 kWh
